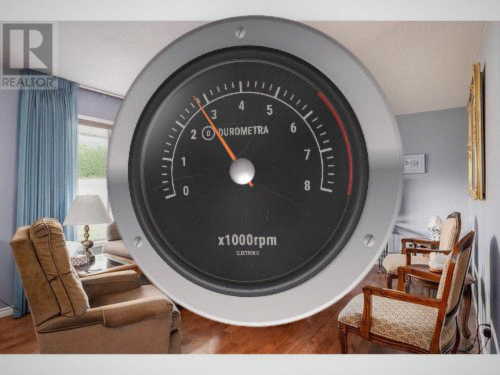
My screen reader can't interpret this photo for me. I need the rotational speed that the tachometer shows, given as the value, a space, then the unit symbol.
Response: 2800 rpm
